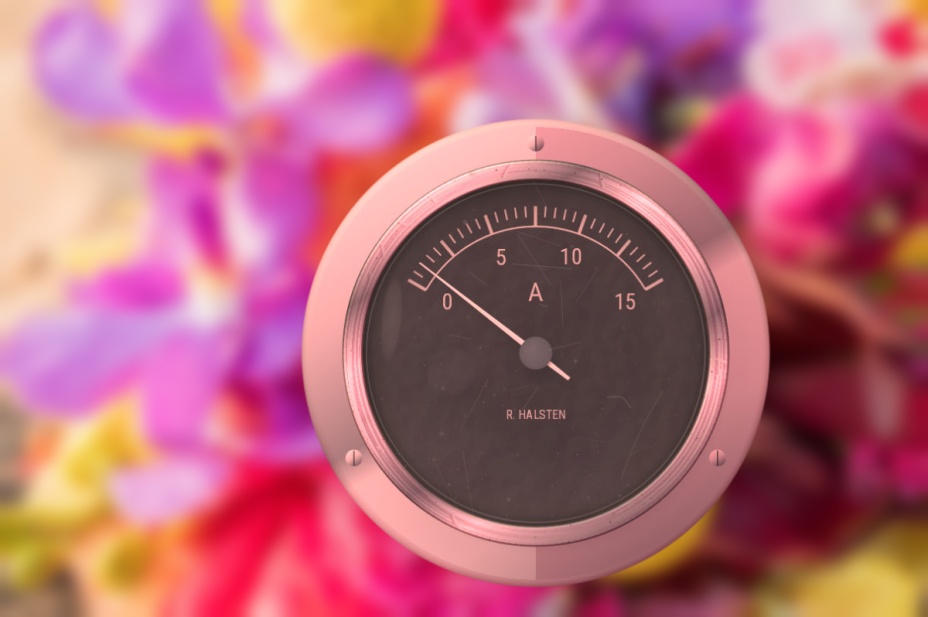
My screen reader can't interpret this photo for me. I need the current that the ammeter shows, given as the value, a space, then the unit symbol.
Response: 1 A
